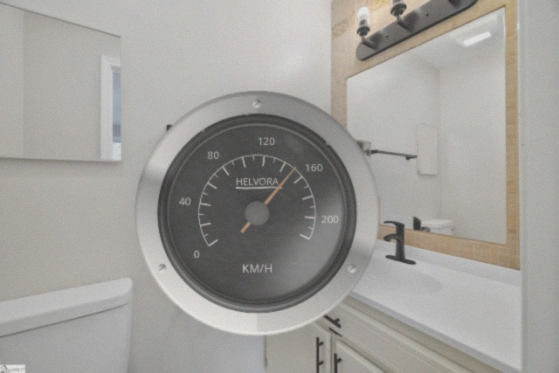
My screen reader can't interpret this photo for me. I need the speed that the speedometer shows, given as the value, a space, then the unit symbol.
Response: 150 km/h
